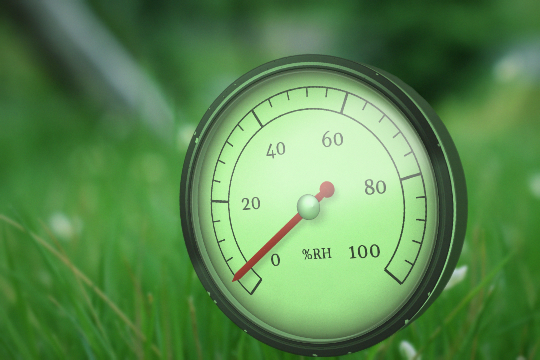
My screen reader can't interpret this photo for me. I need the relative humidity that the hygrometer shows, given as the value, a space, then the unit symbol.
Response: 4 %
